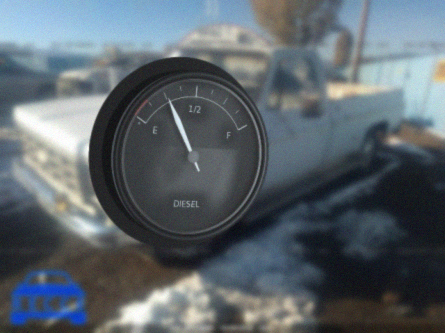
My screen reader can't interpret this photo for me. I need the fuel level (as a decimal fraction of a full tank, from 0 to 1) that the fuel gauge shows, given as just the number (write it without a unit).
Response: 0.25
